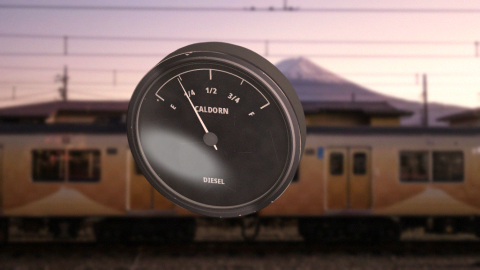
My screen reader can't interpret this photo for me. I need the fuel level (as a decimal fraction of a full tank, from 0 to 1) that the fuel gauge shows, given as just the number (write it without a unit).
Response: 0.25
